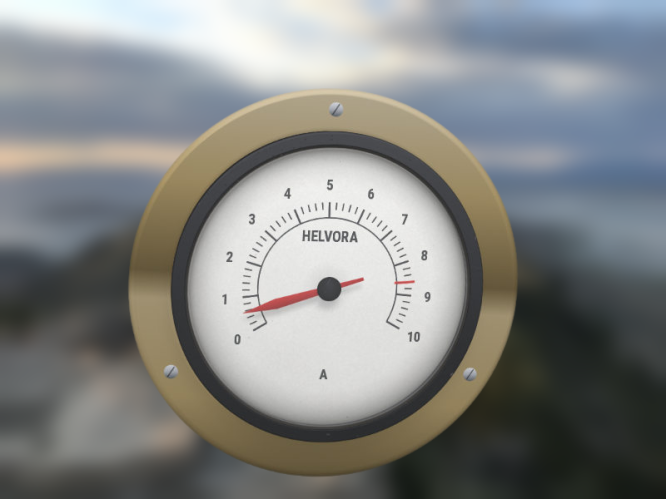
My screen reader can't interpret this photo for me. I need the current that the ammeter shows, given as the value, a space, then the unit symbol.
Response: 0.6 A
